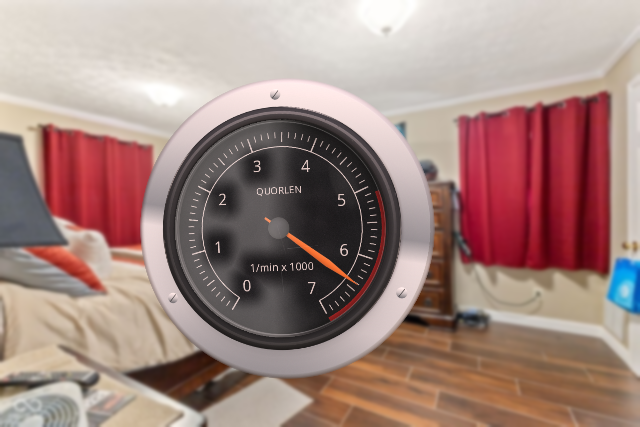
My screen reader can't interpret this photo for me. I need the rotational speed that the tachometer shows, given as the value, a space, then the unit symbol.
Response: 6400 rpm
